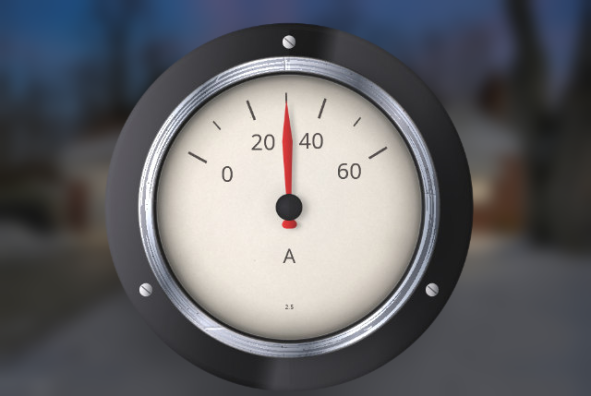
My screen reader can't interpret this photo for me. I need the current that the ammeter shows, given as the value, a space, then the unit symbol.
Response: 30 A
